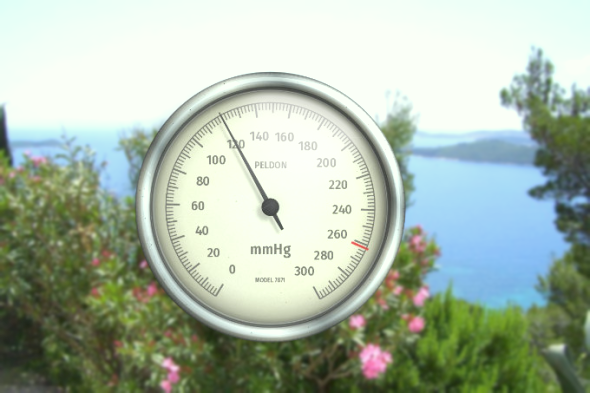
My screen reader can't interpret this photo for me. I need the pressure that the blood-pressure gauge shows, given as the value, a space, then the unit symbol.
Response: 120 mmHg
